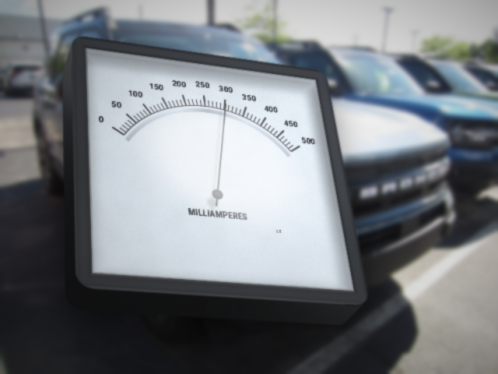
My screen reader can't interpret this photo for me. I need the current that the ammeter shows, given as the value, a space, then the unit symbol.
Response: 300 mA
